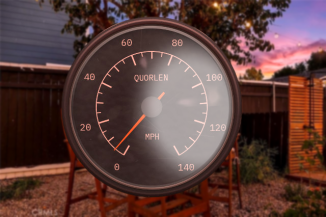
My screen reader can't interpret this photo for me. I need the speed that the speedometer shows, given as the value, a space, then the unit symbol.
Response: 5 mph
